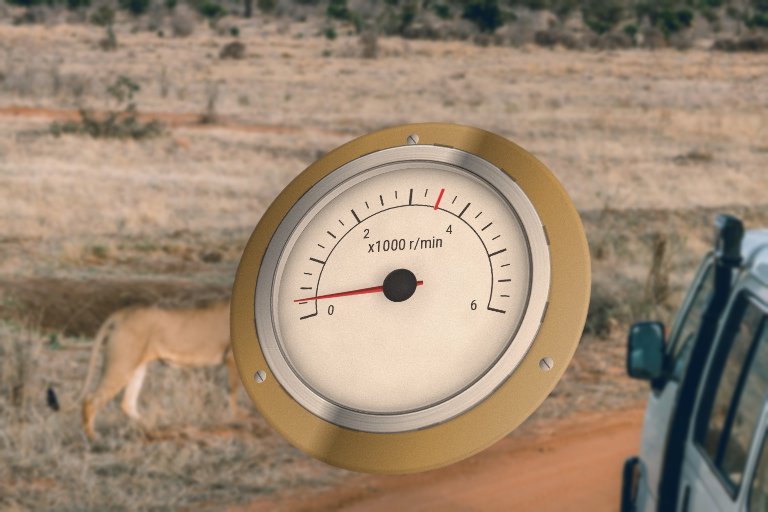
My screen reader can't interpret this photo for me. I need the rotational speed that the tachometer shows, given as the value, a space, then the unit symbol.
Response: 250 rpm
